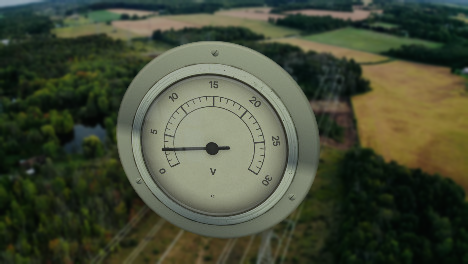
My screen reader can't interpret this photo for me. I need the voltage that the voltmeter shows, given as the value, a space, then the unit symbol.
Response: 3 V
